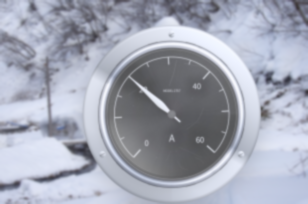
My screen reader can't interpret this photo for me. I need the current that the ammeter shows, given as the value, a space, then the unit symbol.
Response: 20 A
